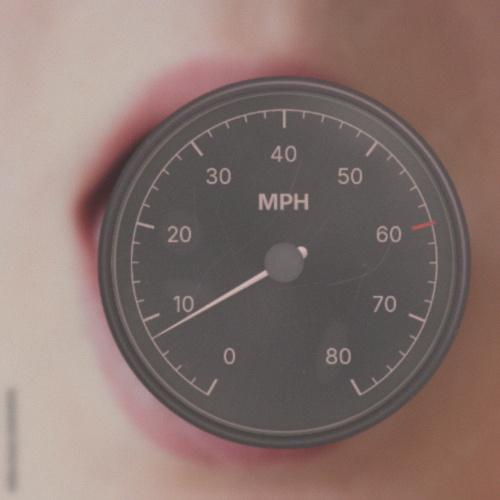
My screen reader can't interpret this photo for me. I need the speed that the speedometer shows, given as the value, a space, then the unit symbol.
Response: 8 mph
